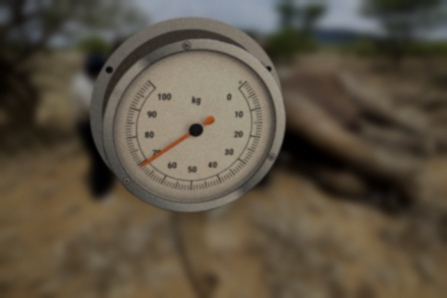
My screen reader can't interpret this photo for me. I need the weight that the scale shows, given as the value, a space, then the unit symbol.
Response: 70 kg
